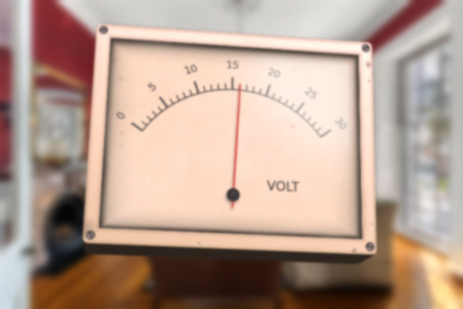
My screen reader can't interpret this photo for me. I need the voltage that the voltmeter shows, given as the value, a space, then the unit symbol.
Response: 16 V
